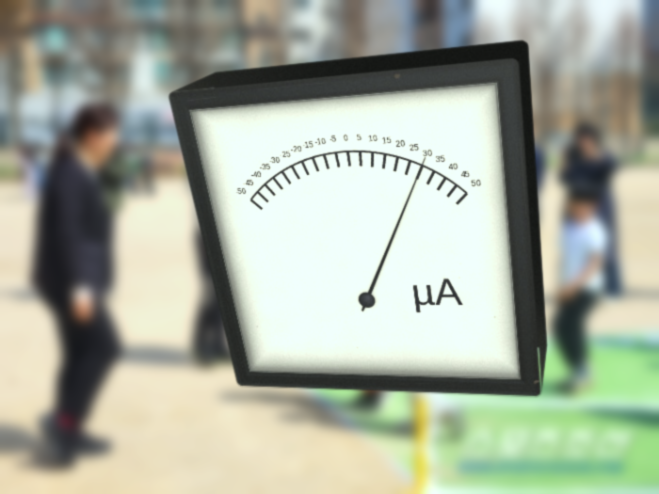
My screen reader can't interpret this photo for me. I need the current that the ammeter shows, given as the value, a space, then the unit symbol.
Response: 30 µA
